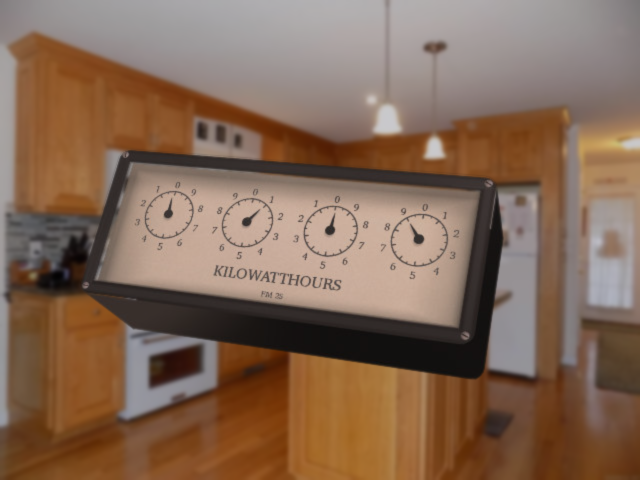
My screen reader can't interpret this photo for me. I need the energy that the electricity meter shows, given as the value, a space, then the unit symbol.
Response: 99 kWh
